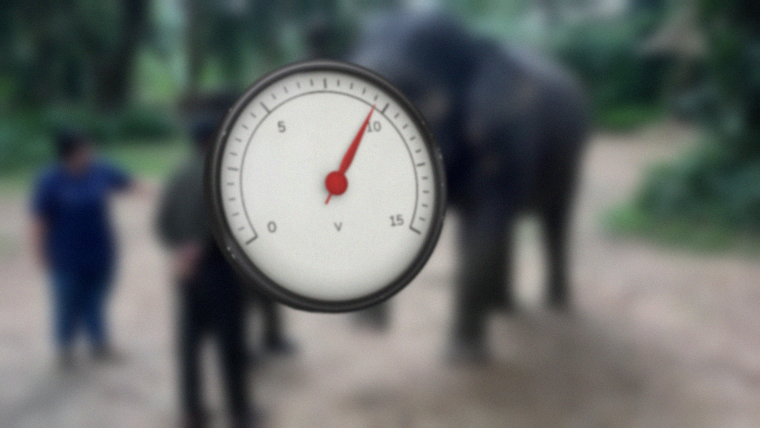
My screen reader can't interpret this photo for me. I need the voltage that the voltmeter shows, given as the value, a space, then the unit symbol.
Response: 9.5 V
